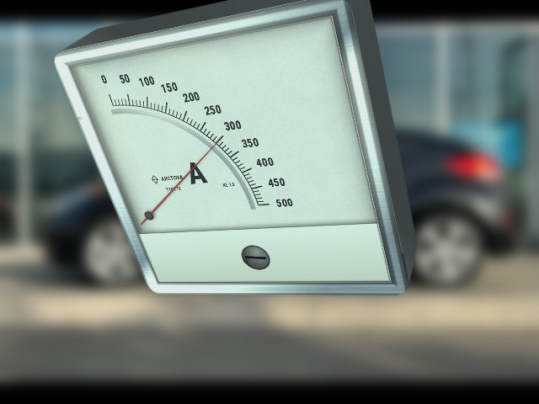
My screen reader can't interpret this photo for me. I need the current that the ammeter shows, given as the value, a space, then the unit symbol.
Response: 300 A
